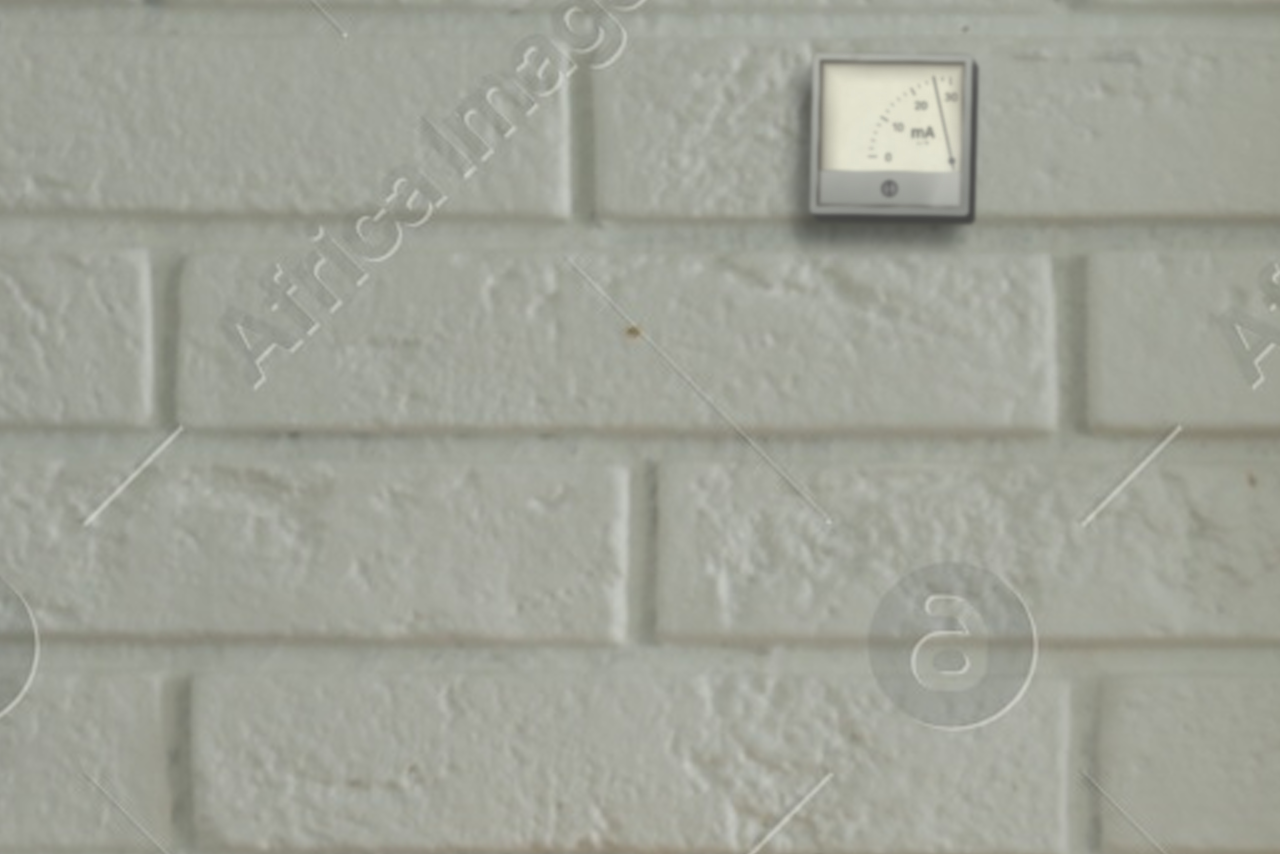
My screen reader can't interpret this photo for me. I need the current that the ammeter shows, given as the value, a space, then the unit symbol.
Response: 26 mA
